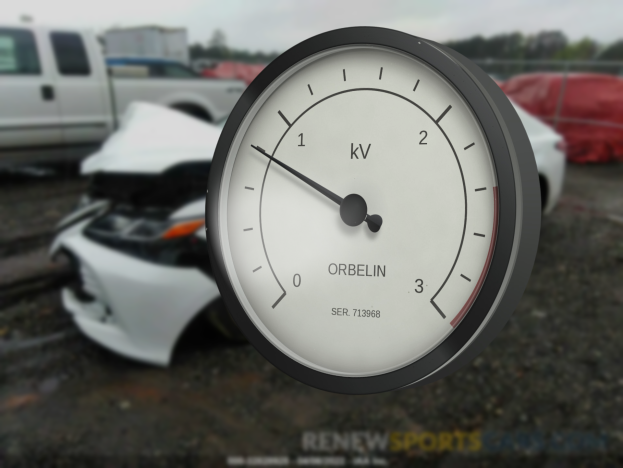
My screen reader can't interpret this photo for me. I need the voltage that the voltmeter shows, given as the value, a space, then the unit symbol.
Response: 0.8 kV
